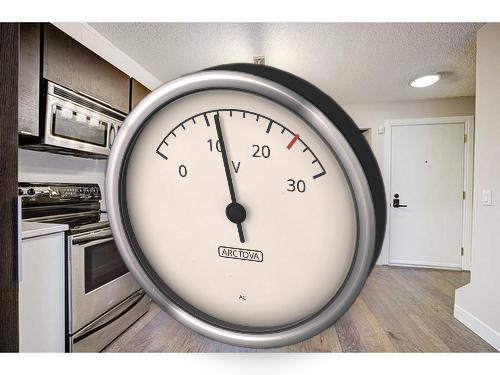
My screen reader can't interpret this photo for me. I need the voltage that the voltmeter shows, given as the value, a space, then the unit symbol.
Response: 12 V
